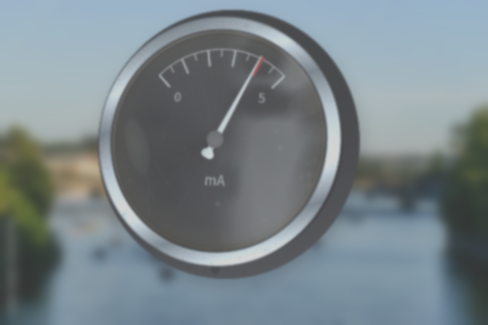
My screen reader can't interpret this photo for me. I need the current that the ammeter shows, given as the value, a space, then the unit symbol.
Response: 4 mA
